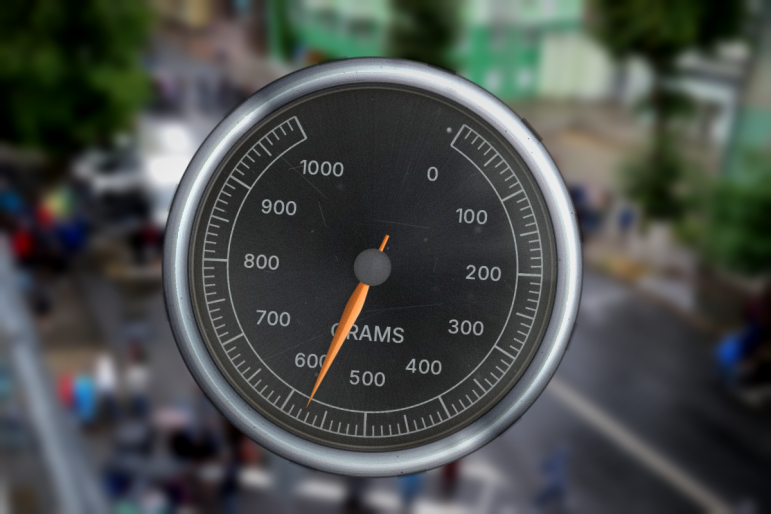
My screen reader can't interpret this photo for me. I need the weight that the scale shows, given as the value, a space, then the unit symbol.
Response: 575 g
